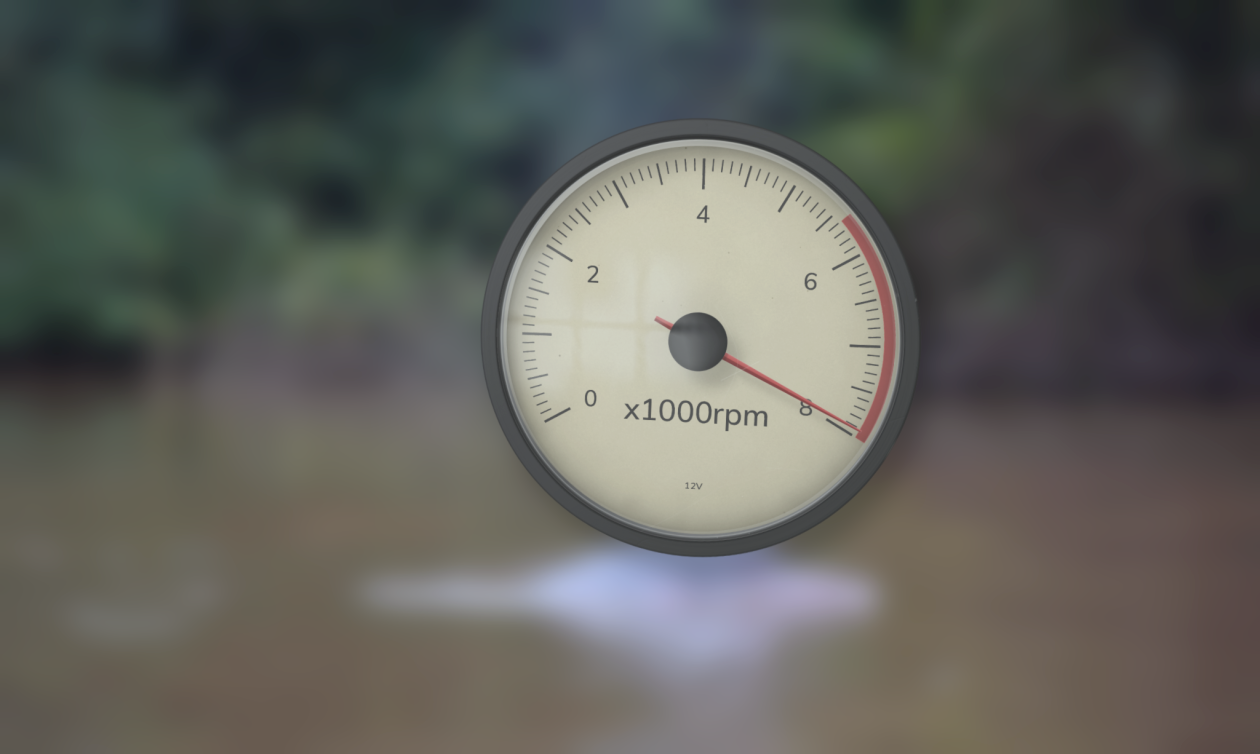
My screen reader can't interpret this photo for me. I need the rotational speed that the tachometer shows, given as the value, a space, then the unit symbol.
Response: 7900 rpm
